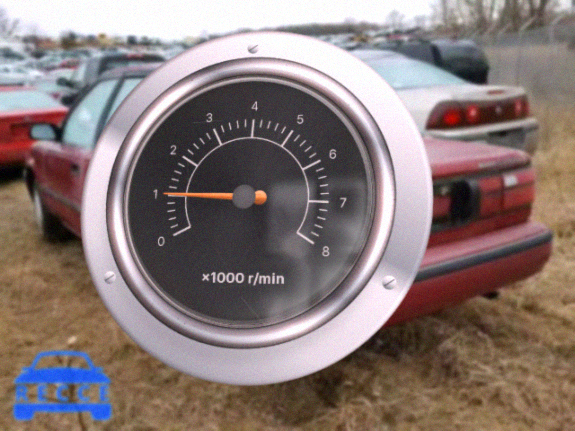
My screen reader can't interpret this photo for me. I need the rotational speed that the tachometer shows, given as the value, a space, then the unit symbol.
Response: 1000 rpm
